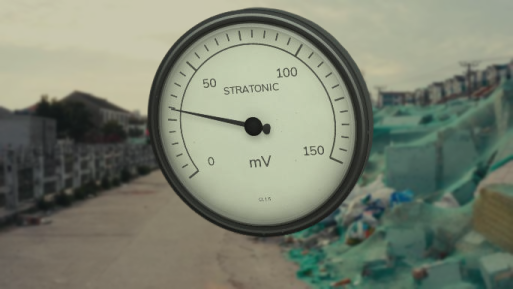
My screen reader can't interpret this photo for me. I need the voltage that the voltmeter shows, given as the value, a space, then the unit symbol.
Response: 30 mV
